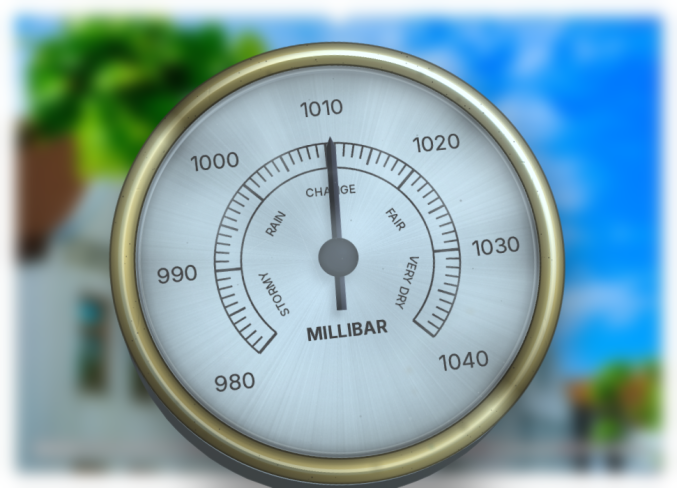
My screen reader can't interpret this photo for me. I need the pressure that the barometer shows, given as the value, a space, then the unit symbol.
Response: 1010.5 mbar
